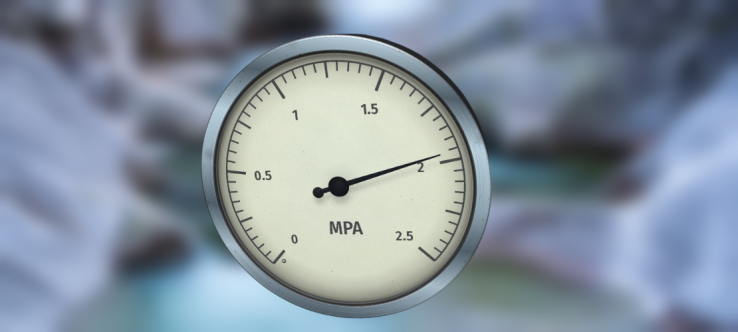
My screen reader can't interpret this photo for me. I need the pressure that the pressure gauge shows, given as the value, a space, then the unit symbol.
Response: 1.95 MPa
